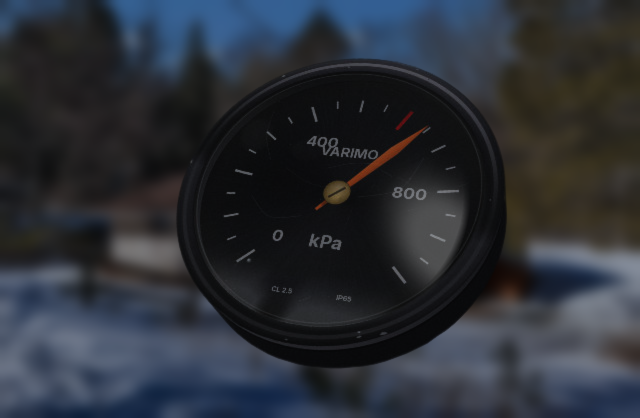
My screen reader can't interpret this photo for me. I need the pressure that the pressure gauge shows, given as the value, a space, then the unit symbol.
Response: 650 kPa
